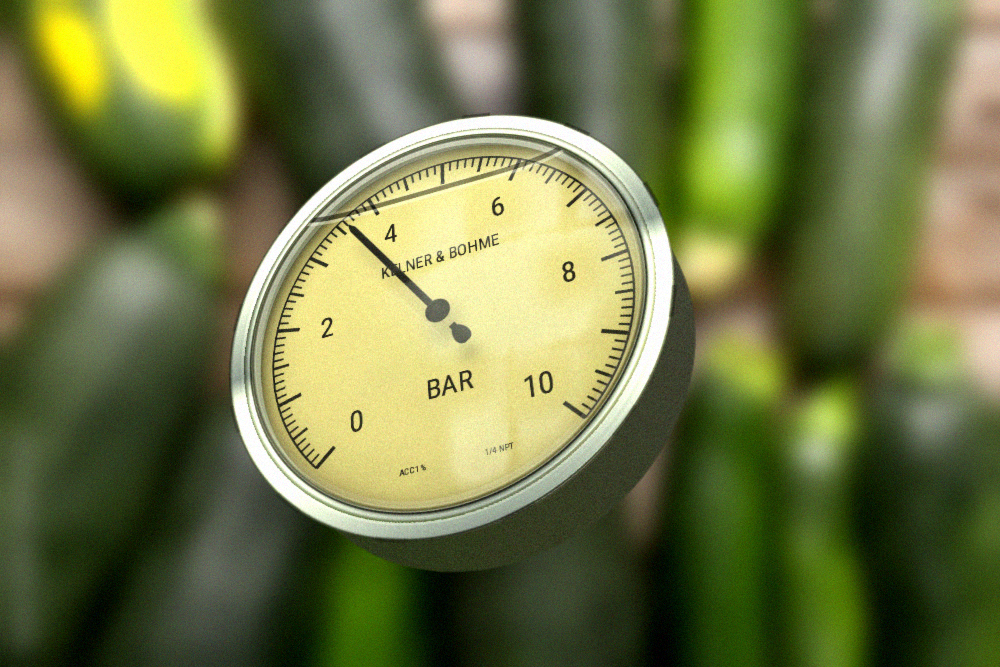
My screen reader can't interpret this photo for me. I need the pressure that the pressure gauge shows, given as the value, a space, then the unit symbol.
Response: 3.6 bar
